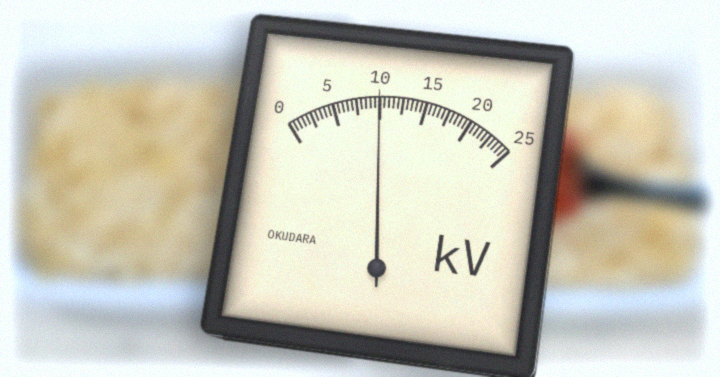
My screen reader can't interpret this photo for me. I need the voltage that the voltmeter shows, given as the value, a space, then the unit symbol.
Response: 10 kV
